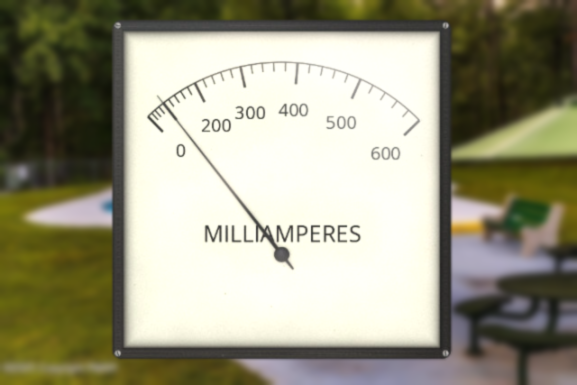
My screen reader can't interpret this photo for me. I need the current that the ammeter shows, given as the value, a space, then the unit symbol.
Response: 100 mA
